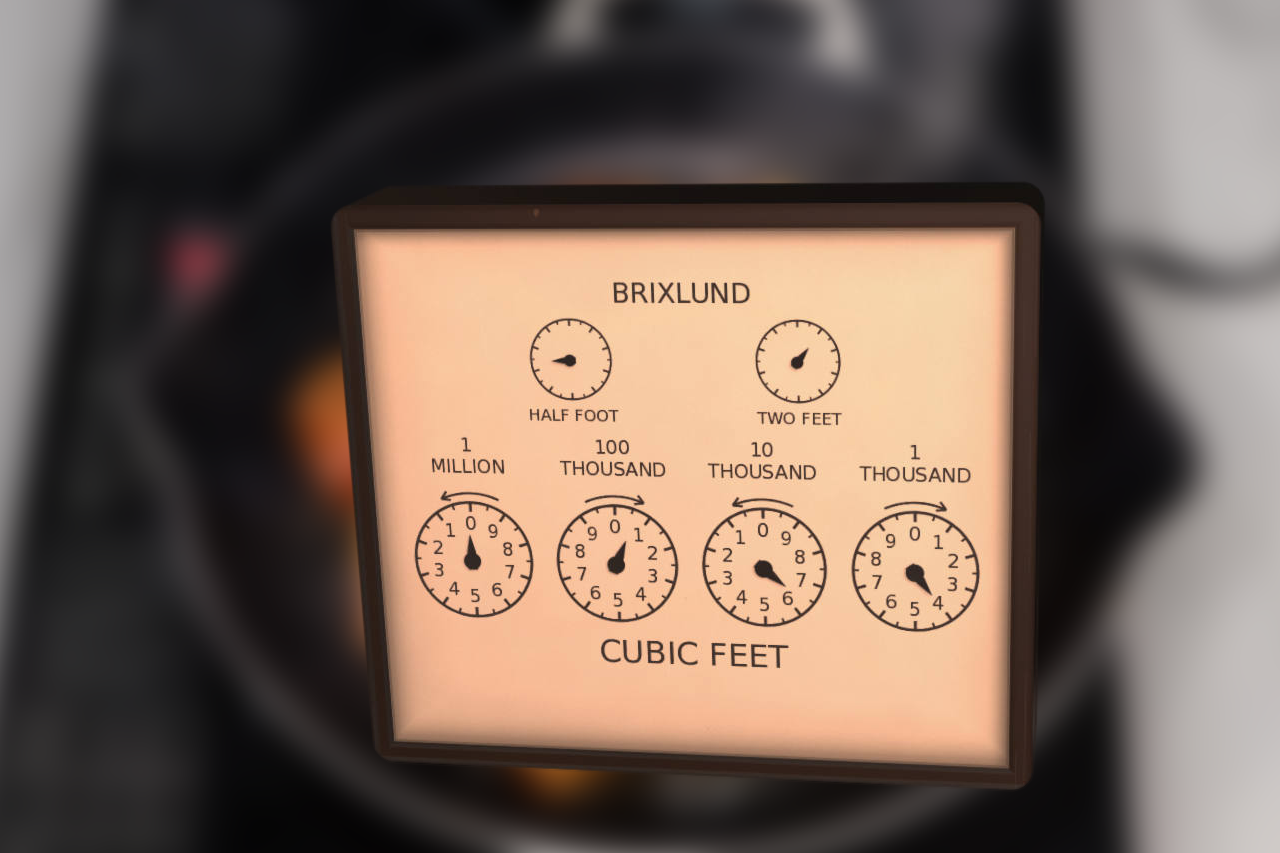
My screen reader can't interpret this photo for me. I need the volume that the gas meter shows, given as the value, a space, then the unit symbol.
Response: 6400 ft³
